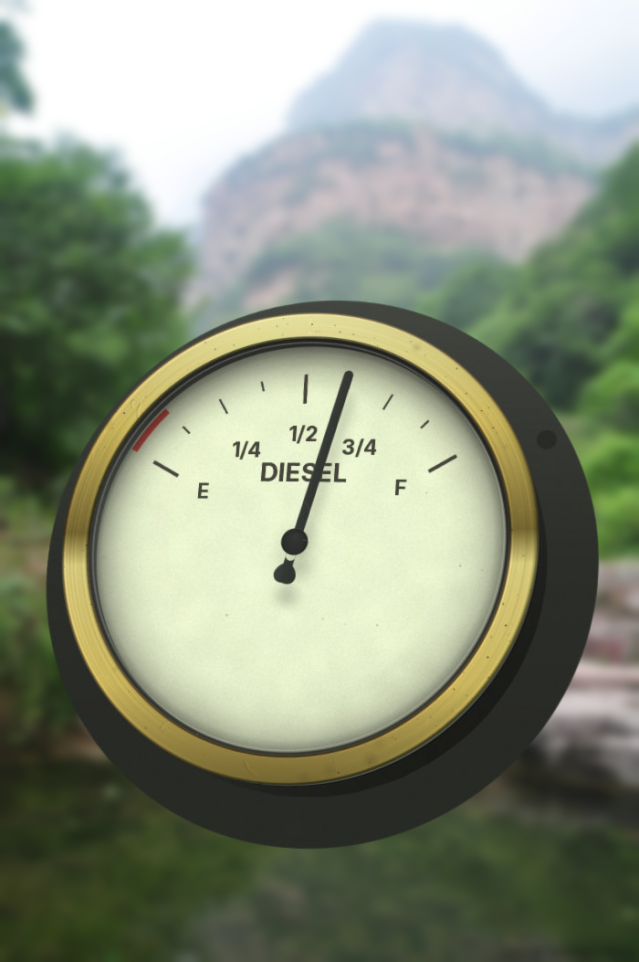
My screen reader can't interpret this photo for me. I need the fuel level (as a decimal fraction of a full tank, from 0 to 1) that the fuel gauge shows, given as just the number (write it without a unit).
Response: 0.625
